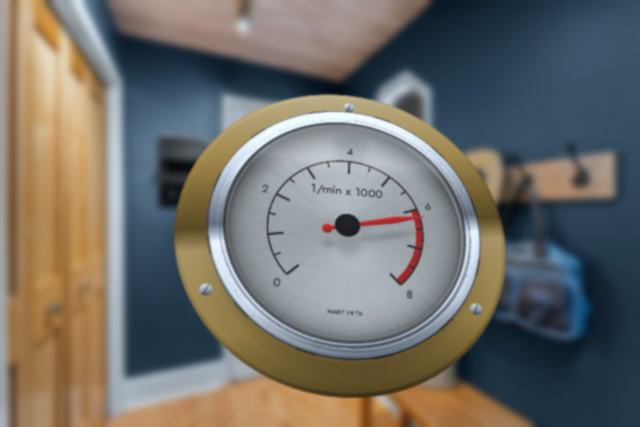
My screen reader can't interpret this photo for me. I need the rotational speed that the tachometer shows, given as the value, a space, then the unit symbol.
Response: 6250 rpm
